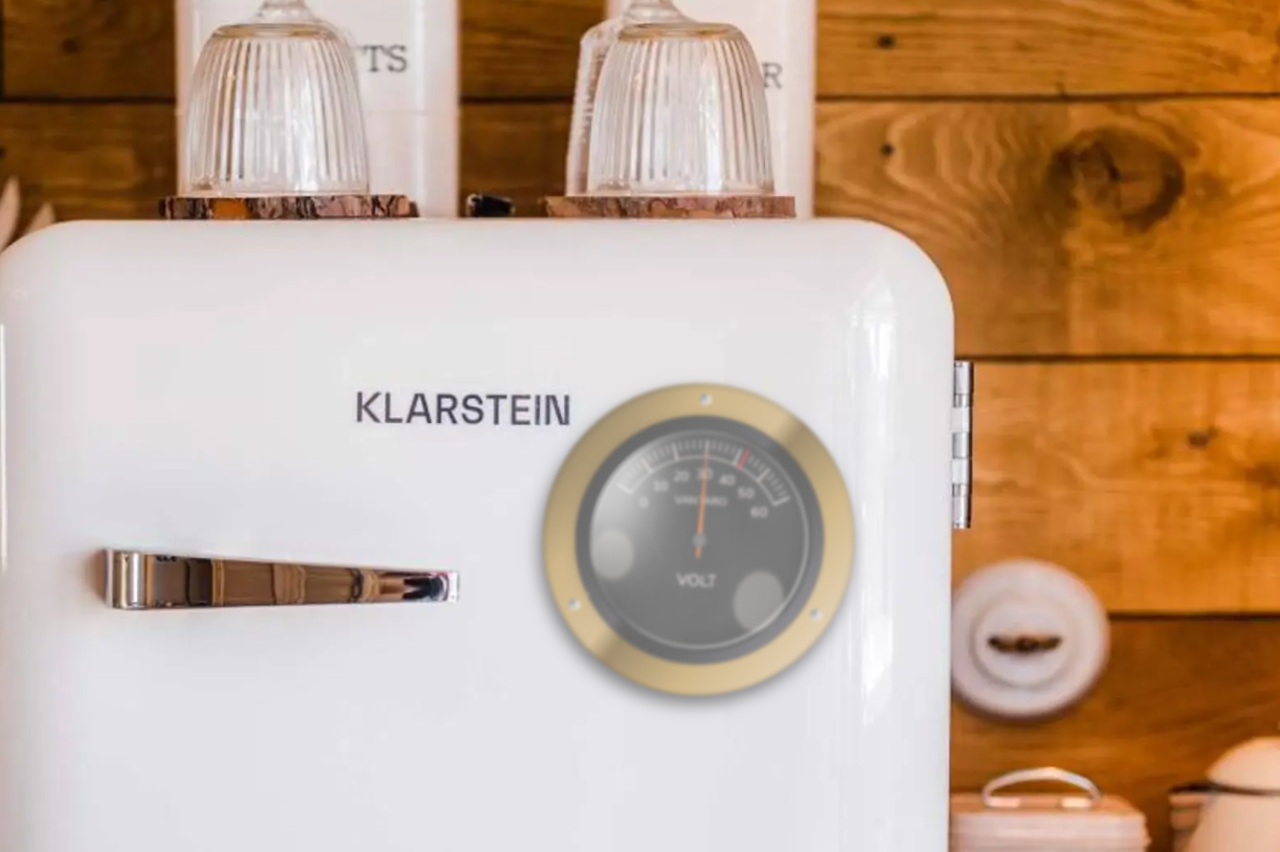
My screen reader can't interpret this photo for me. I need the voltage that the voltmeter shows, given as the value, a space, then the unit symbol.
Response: 30 V
